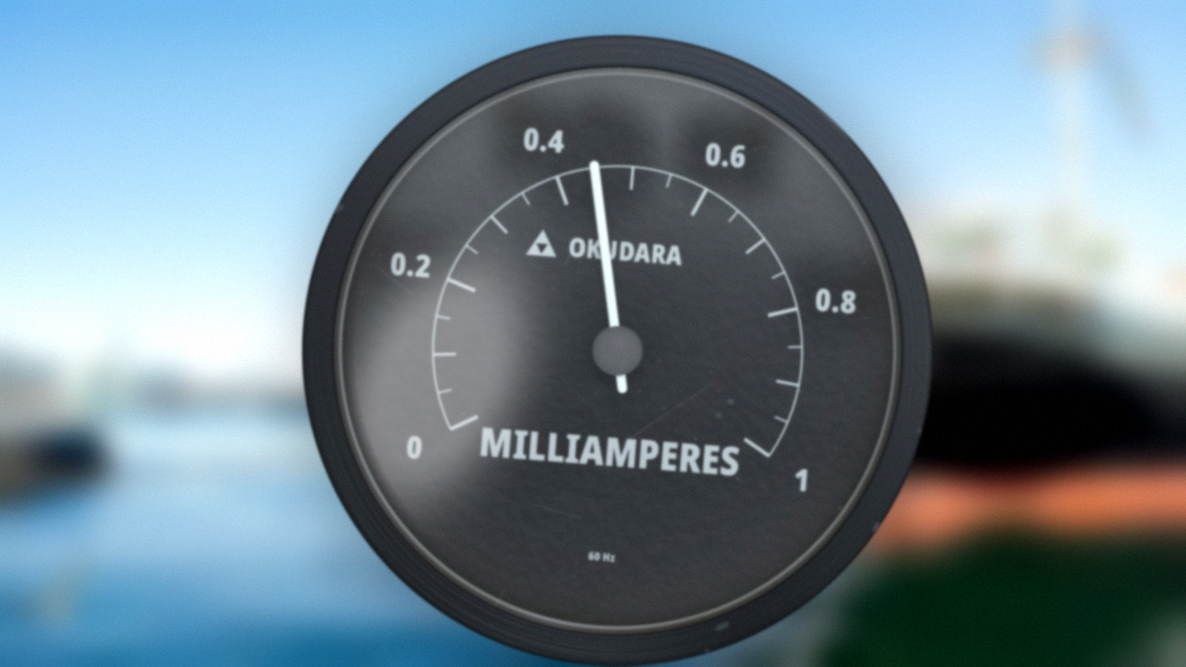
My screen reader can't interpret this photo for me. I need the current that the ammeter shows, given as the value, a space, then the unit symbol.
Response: 0.45 mA
